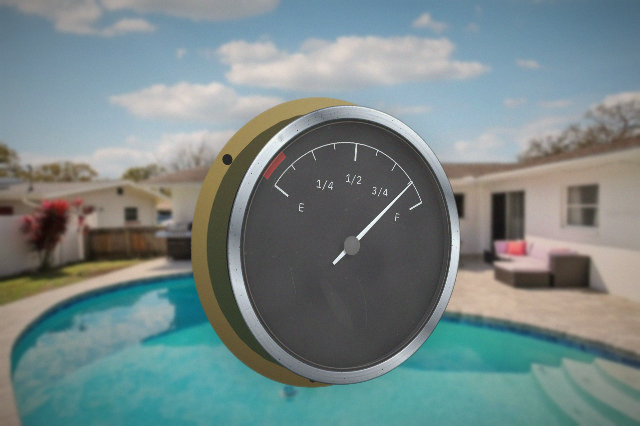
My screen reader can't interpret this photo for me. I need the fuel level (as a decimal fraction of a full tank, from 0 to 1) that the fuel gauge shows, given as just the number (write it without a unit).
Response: 0.875
